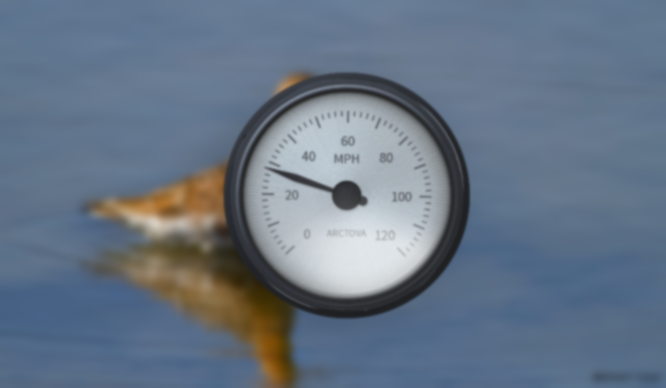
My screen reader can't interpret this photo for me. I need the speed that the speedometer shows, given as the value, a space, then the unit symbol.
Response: 28 mph
